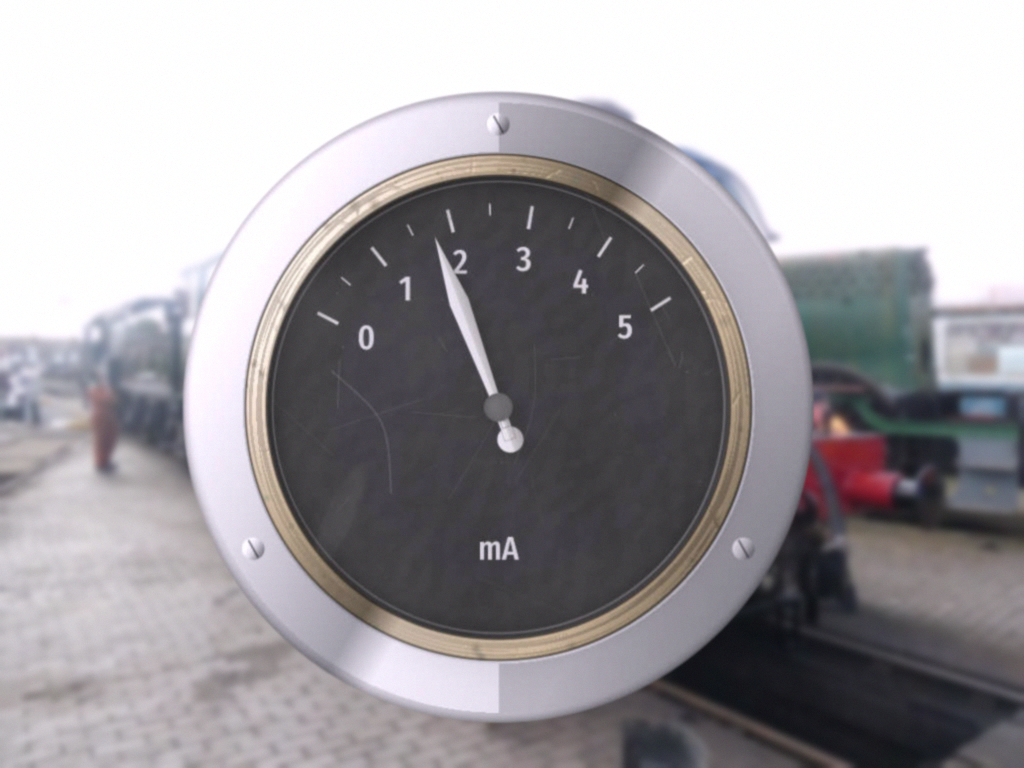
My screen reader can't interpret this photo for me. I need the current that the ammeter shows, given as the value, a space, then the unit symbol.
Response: 1.75 mA
